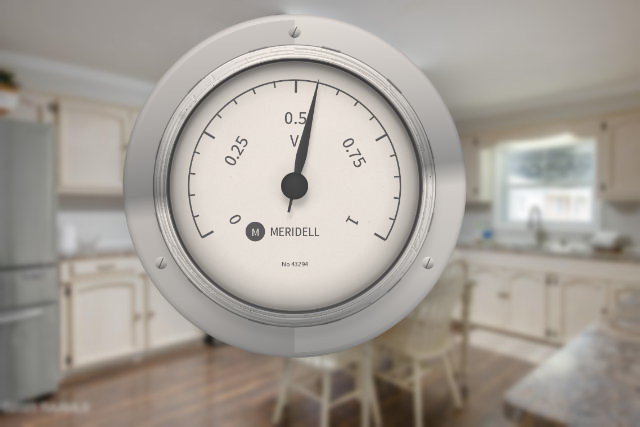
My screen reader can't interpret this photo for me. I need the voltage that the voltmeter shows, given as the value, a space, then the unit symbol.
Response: 0.55 V
